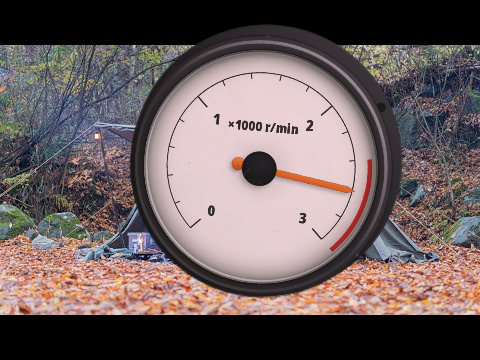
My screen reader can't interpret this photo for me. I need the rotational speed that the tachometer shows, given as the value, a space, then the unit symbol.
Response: 2600 rpm
